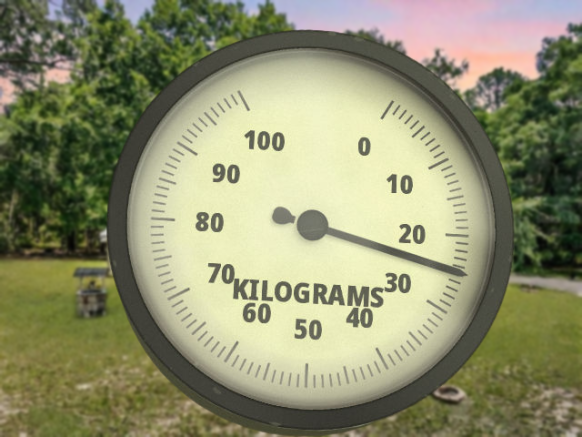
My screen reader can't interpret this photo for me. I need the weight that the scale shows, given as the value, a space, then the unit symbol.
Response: 25 kg
